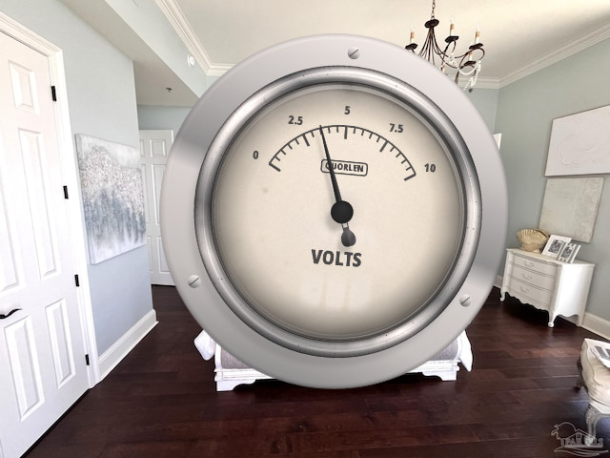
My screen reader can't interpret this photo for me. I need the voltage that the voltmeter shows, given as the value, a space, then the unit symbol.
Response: 3.5 V
